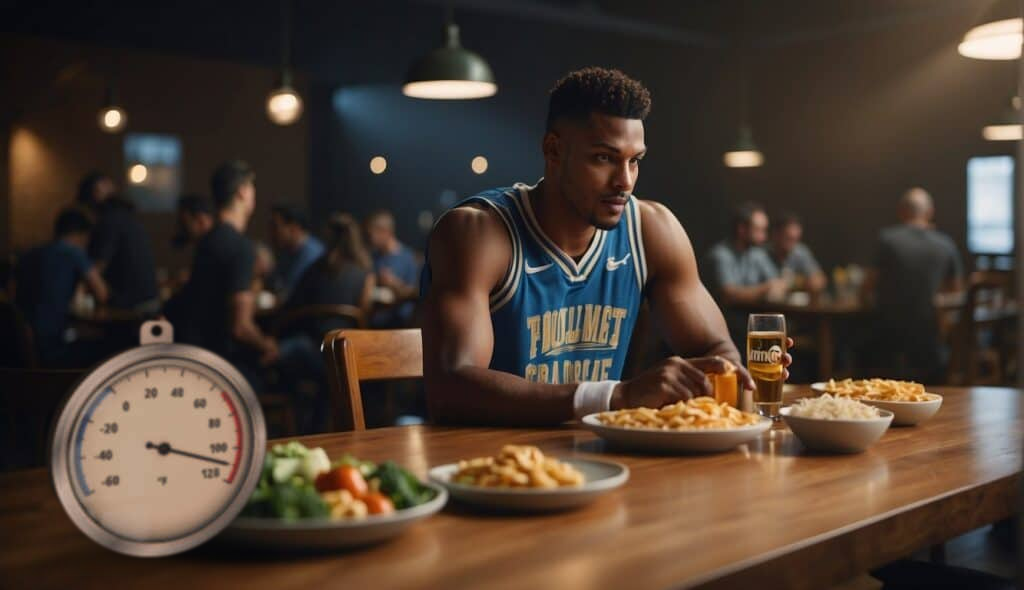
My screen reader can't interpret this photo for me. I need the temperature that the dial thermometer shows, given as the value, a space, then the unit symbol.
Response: 110 °F
